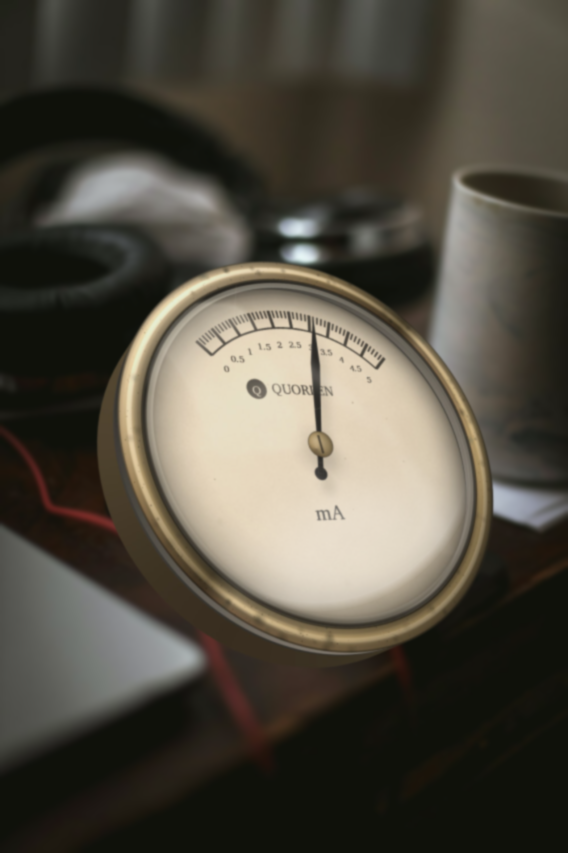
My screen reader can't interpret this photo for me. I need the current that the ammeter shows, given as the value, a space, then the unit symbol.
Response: 3 mA
